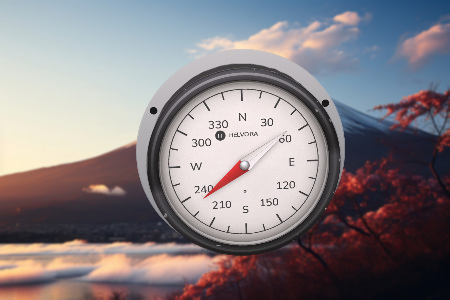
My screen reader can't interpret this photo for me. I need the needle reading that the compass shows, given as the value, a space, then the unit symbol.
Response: 232.5 °
